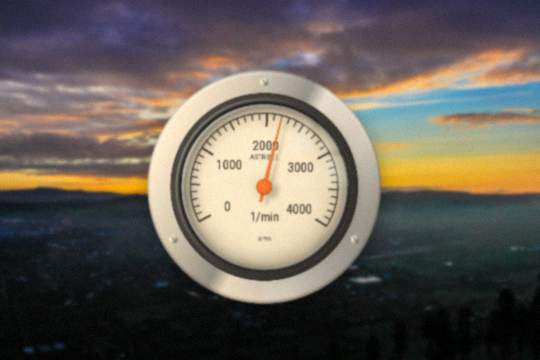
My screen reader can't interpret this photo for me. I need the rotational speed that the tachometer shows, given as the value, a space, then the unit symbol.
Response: 2200 rpm
